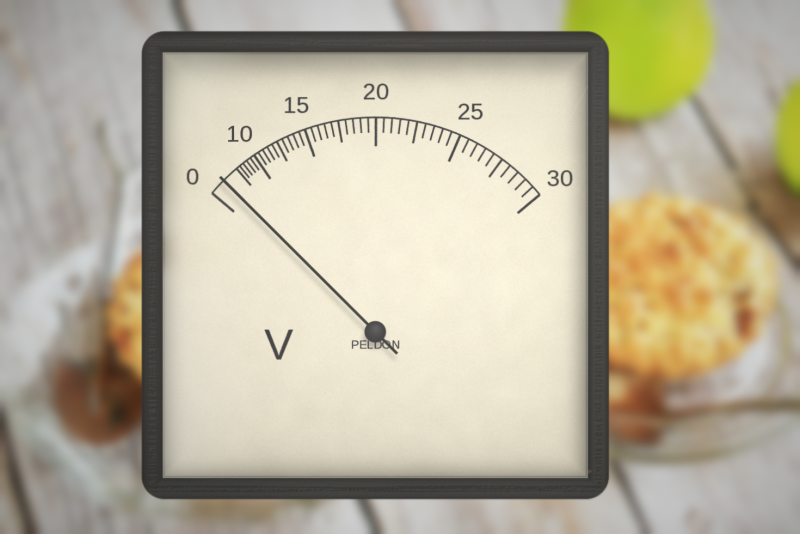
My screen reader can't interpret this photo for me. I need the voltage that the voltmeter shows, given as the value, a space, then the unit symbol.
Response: 5 V
